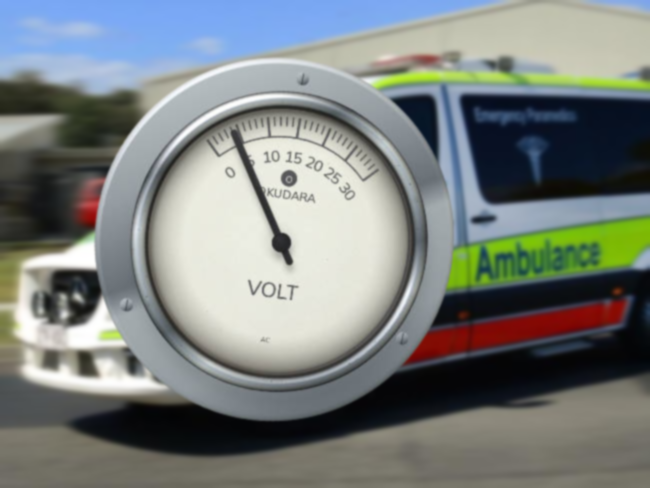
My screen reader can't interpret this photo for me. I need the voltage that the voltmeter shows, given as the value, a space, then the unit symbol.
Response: 4 V
